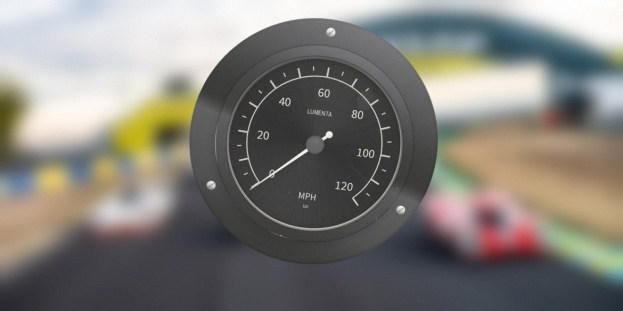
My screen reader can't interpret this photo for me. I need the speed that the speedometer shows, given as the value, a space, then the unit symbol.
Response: 0 mph
